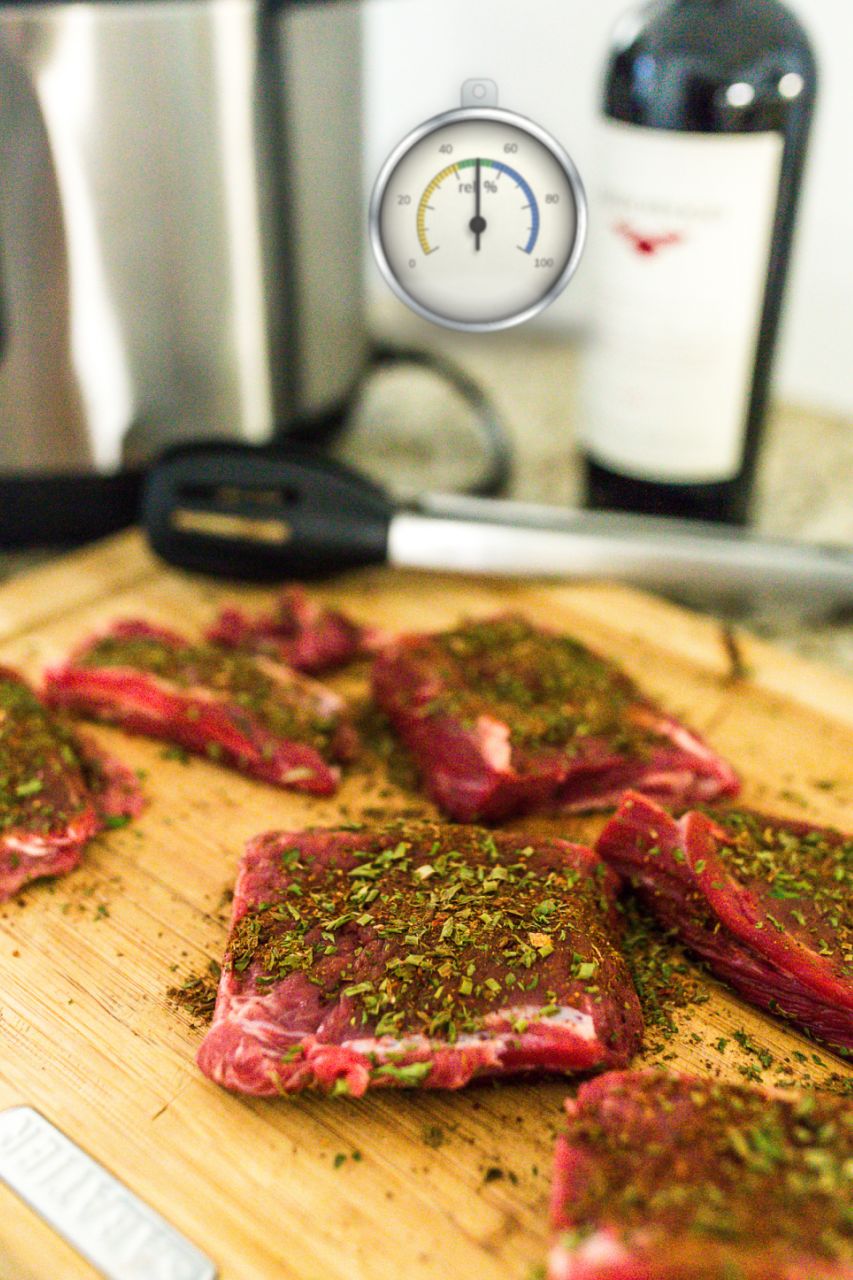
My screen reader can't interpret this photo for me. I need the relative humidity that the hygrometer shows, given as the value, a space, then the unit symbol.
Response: 50 %
